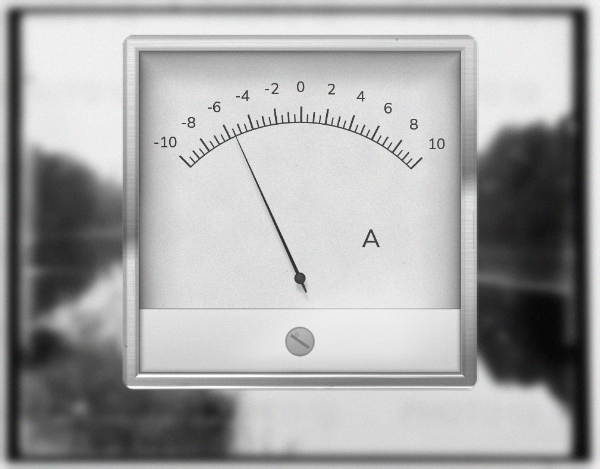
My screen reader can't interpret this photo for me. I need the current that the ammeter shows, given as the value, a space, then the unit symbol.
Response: -5.5 A
